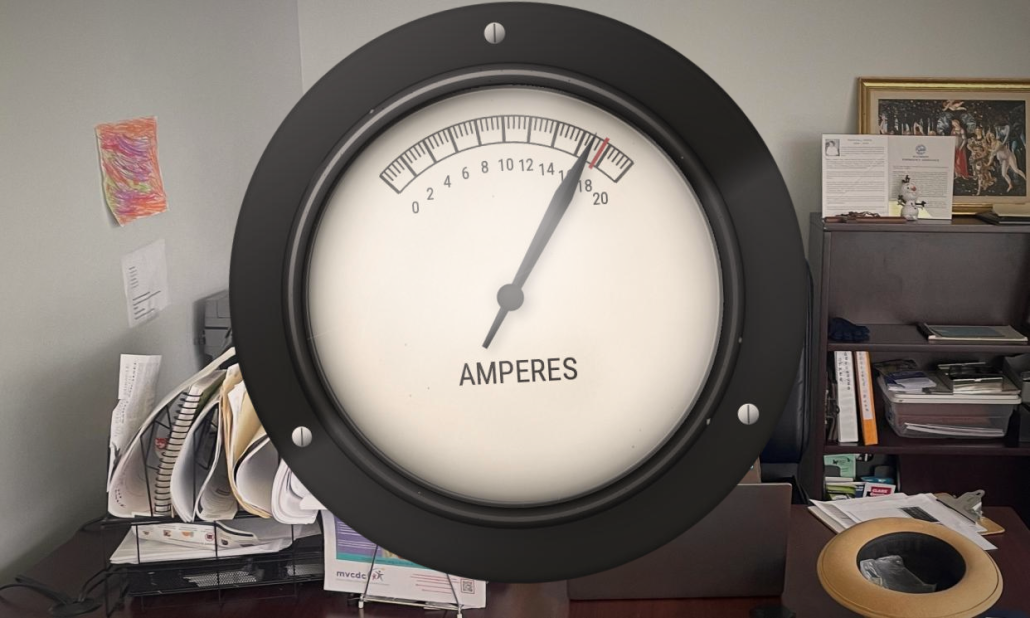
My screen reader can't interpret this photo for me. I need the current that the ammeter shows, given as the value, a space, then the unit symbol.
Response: 16.8 A
